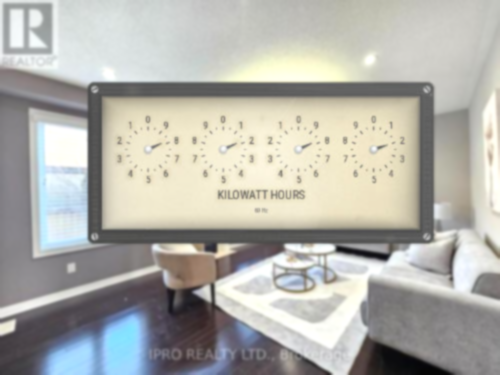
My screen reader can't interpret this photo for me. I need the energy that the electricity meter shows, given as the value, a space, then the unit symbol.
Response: 8182 kWh
